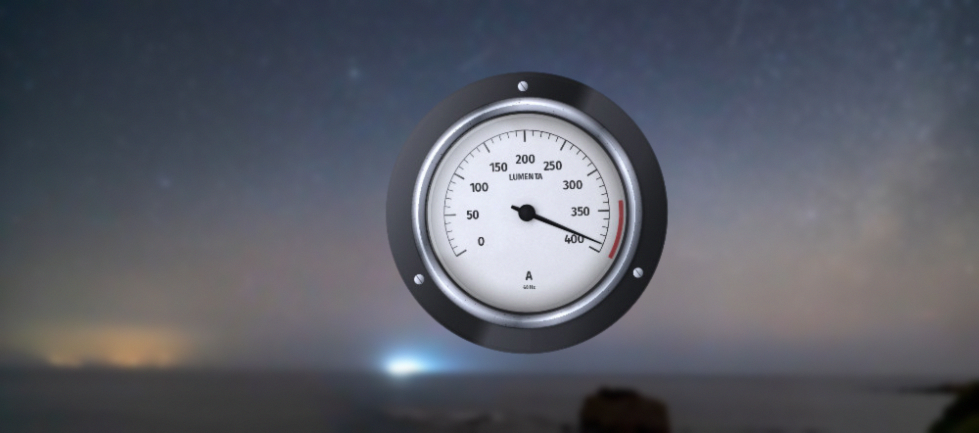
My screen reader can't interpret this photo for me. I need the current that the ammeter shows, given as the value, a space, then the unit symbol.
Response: 390 A
